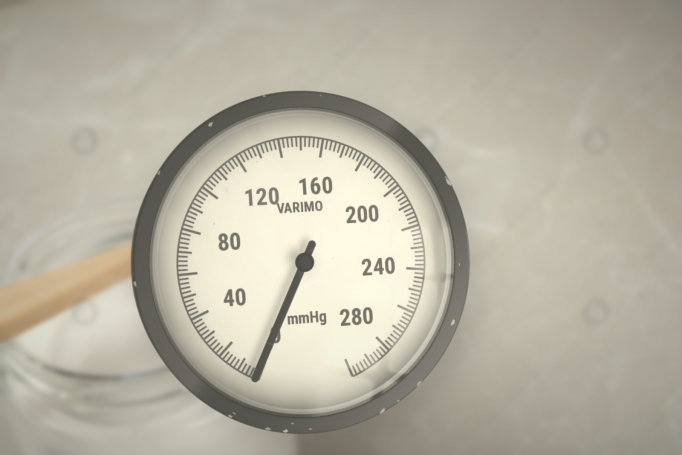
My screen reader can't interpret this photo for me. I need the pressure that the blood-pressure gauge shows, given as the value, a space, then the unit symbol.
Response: 2 mmHg
